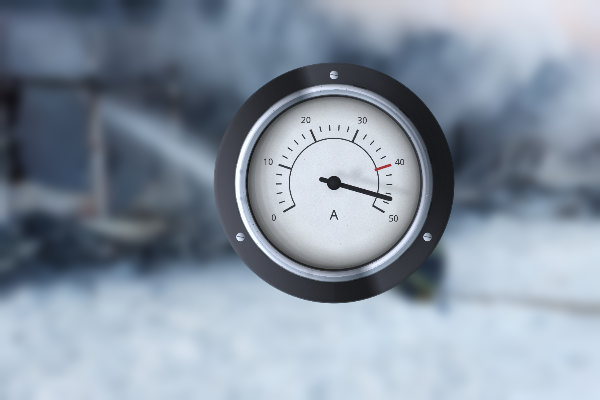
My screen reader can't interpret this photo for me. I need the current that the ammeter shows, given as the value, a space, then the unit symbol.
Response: 47 A
